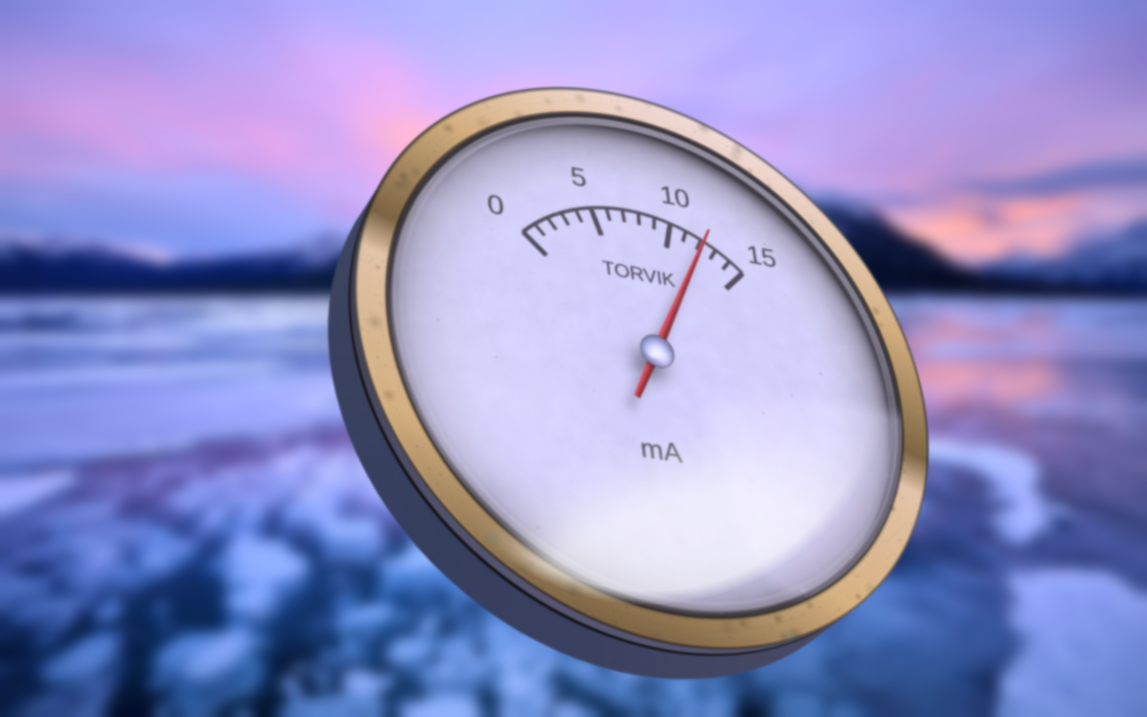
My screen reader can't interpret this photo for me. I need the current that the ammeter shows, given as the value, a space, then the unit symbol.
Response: 12 mA
